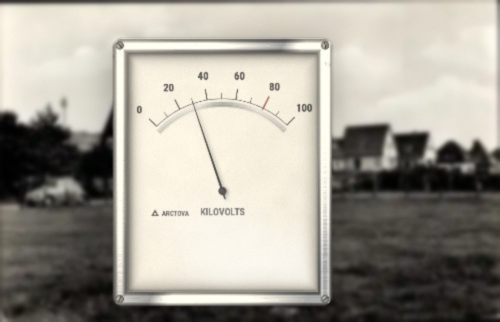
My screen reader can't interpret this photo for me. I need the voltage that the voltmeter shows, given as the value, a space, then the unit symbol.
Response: 30 kV
